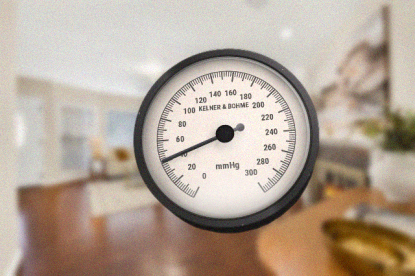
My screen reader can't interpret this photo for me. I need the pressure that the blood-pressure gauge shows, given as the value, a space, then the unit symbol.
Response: 40 mmHg
